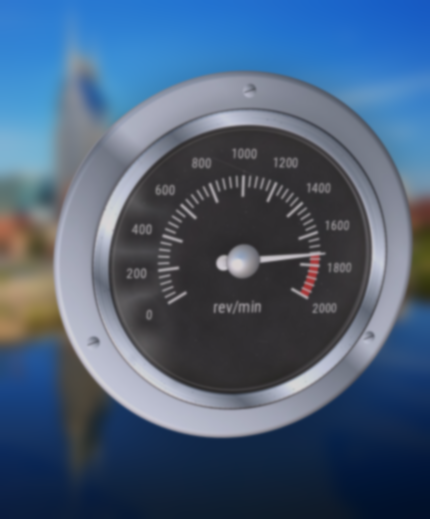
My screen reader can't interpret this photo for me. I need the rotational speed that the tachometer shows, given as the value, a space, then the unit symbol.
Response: 1720 rpm
